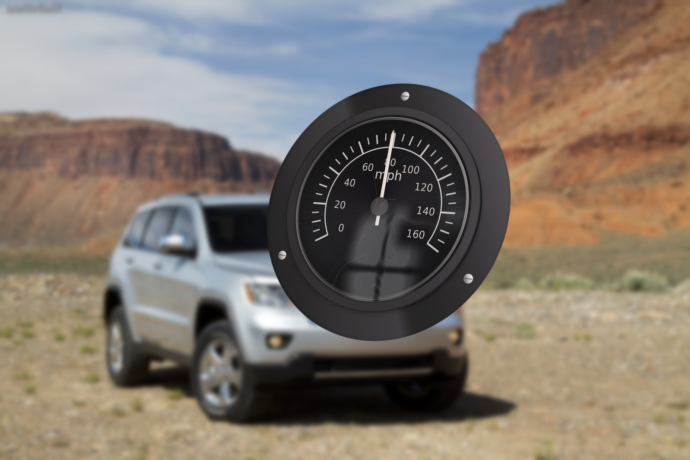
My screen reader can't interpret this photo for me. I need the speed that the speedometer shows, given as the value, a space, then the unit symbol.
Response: 80 mph
